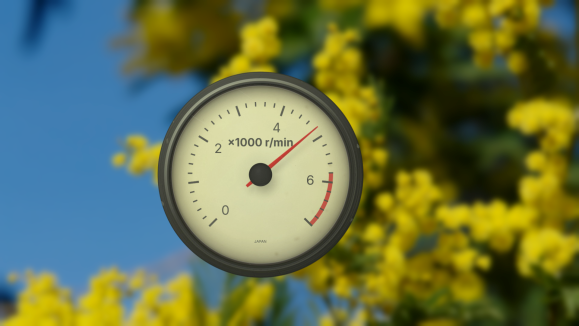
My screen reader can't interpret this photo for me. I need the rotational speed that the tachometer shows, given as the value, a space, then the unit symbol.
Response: 4800 rpm
